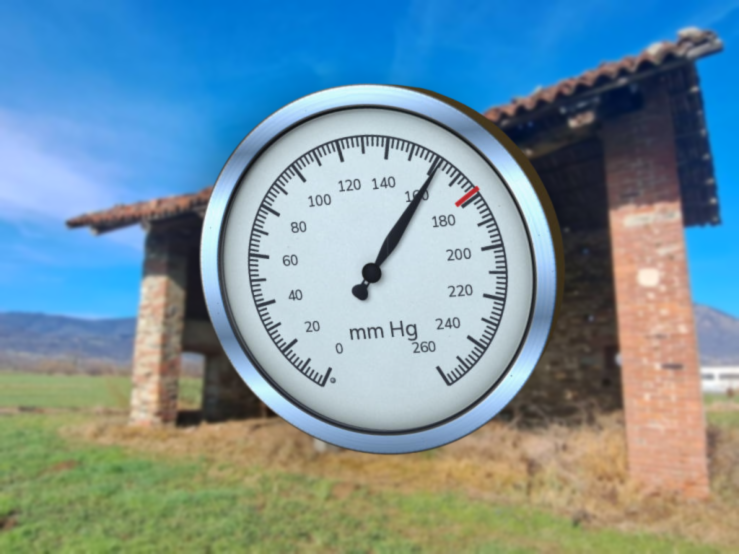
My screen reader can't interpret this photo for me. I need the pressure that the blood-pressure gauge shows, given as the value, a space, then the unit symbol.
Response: 162 mmHg
